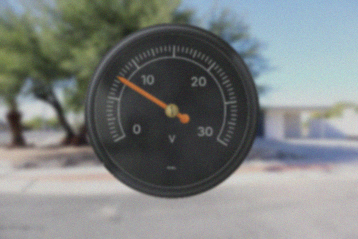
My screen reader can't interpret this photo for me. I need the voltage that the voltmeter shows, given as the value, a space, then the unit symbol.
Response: 7.5 V
